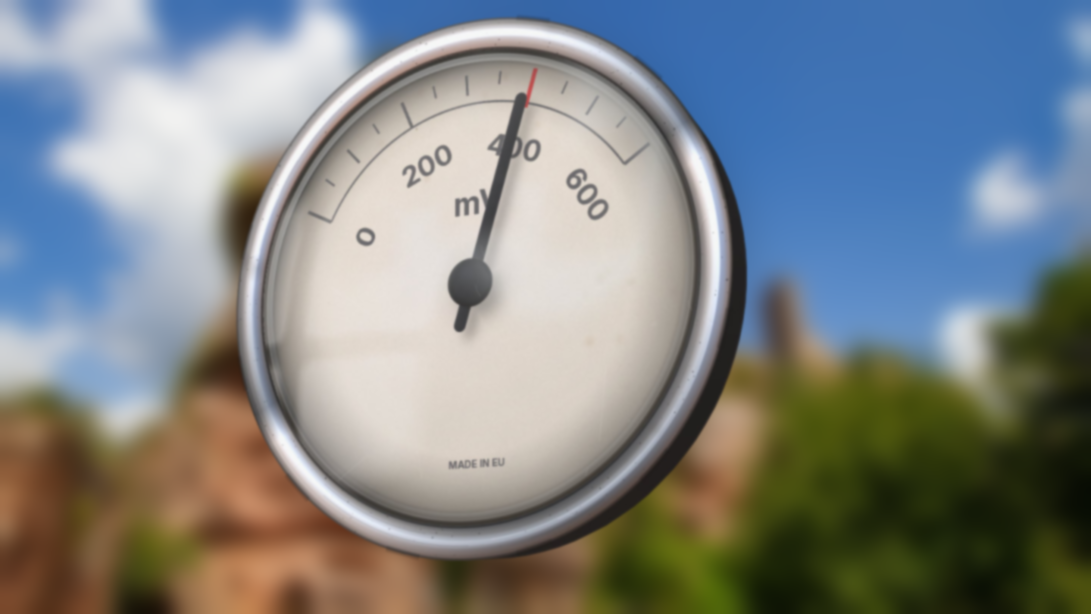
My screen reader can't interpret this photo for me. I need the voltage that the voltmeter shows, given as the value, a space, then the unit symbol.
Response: 400 mV
